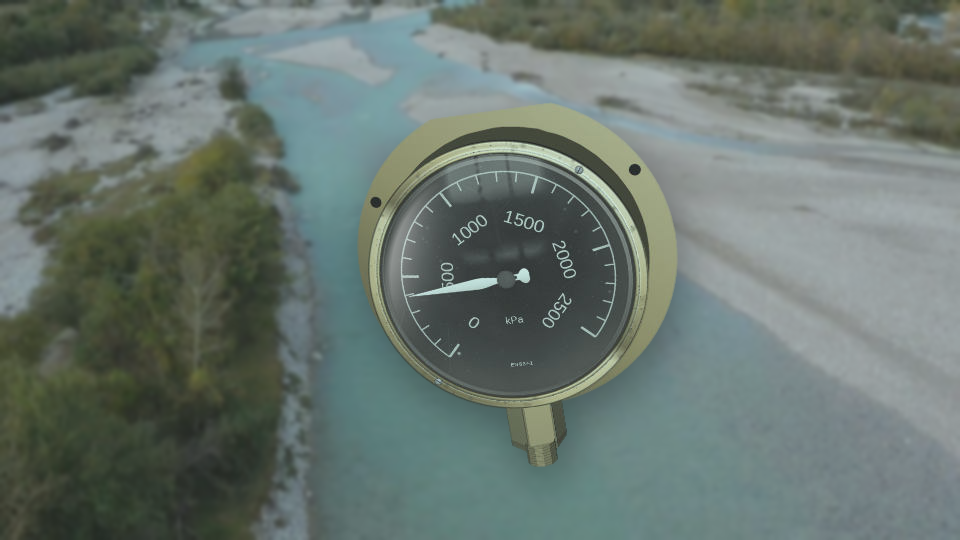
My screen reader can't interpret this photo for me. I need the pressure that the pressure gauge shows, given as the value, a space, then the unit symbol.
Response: 400 kPa
